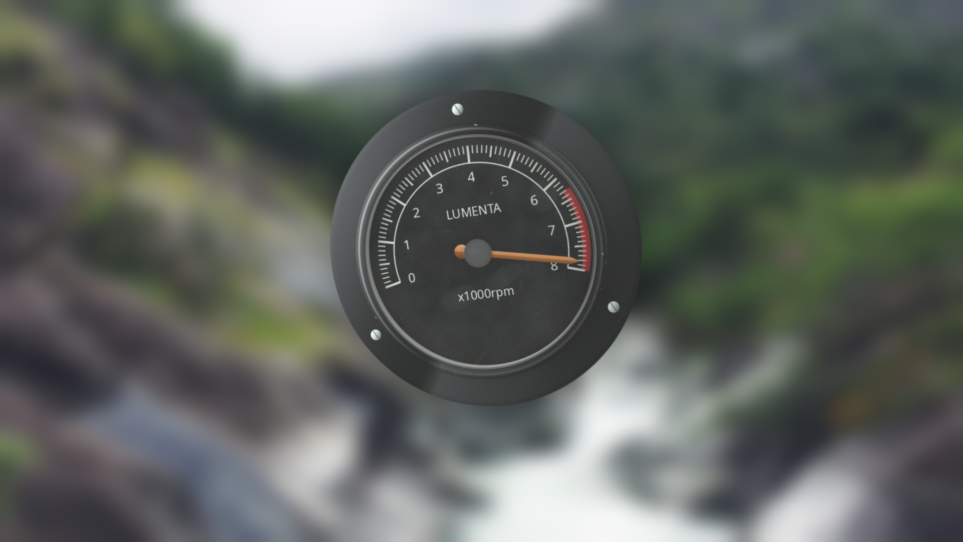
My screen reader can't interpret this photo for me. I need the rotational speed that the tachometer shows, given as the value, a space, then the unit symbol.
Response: 7800 rpm
